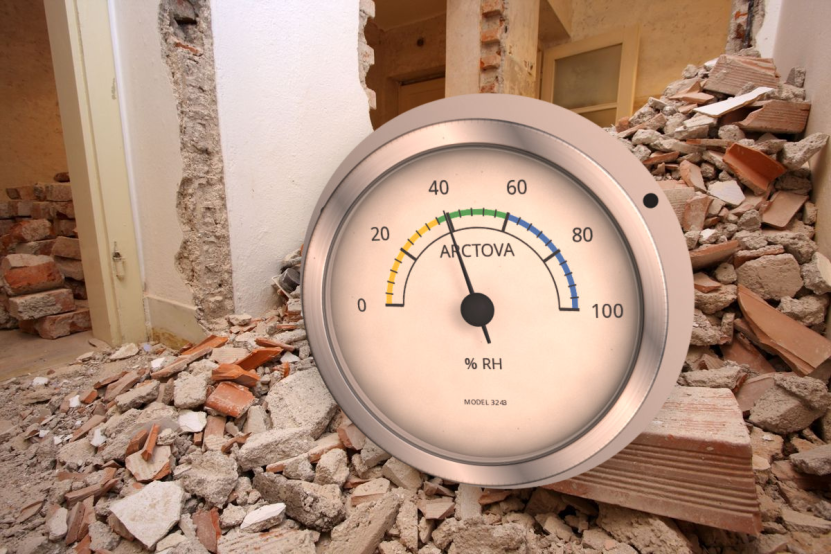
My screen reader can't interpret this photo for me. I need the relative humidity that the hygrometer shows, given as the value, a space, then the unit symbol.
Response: 40 %
